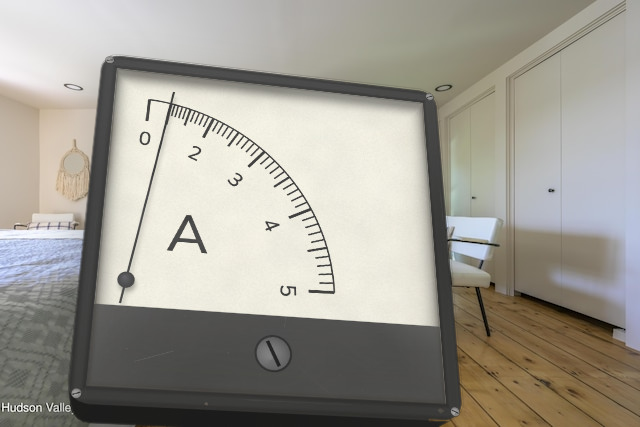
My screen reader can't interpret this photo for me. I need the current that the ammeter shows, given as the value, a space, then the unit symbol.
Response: 1 A
